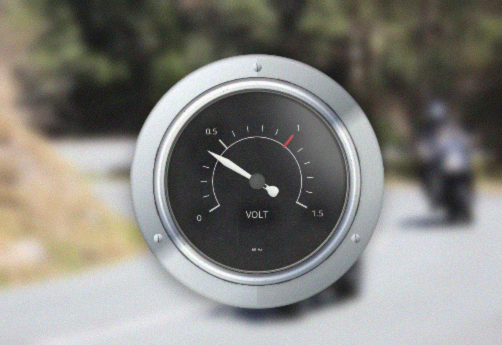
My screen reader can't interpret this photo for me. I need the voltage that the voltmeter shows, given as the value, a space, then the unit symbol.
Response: 0.4 V
